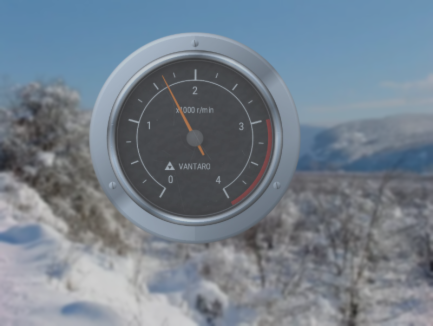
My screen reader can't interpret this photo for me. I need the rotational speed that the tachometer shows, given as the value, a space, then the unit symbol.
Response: 1625 rpm
